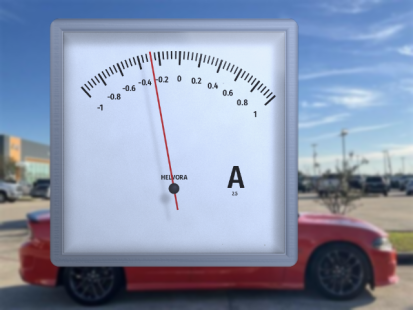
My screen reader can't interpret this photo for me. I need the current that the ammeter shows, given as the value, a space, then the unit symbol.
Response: -0.28 A
